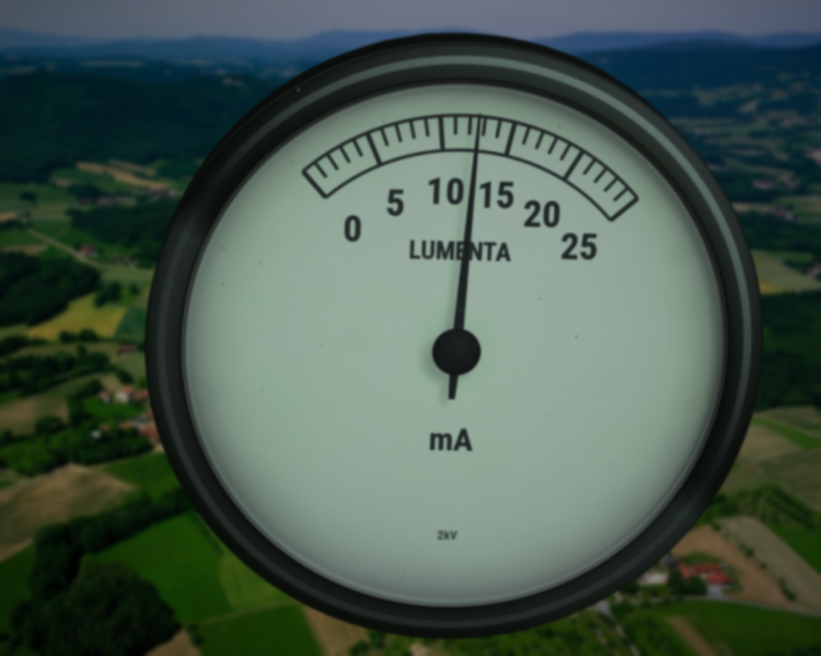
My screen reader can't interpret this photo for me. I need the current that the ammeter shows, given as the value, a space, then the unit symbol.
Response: 12.5 mA
